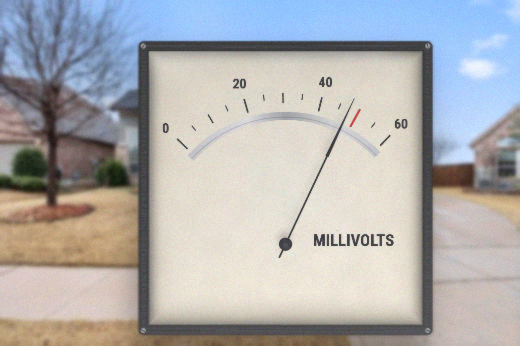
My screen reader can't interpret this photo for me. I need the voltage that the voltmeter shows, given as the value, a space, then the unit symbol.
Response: 47.5 mV
